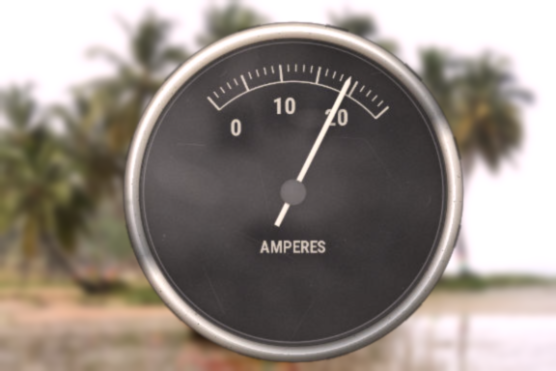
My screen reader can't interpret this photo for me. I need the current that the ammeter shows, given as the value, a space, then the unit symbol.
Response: 19 A
